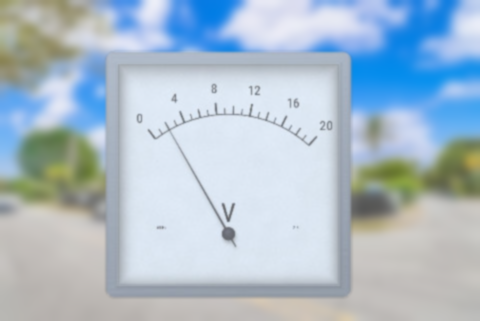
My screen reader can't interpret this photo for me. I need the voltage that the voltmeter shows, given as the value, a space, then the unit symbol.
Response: 2 V
